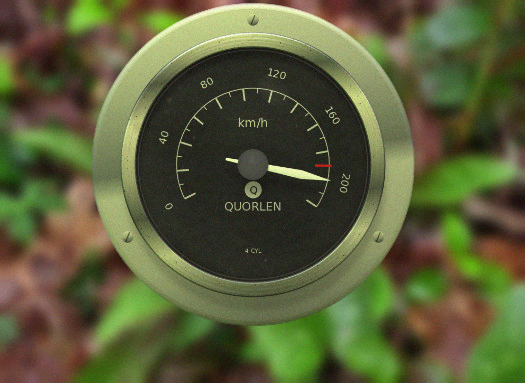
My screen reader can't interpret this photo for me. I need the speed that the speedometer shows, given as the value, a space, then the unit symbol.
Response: 200 km/h
